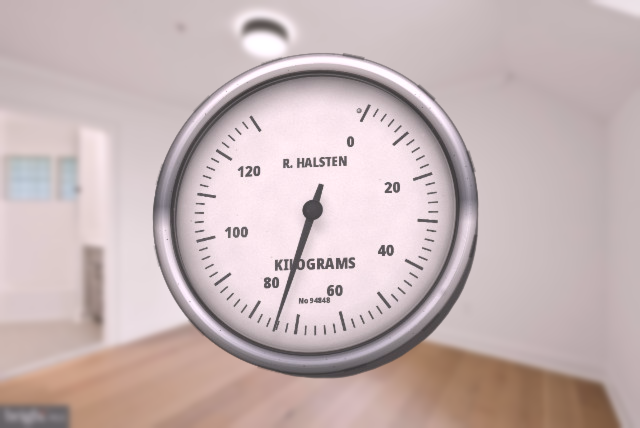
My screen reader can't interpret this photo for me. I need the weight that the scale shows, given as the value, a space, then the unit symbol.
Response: 74 kg
